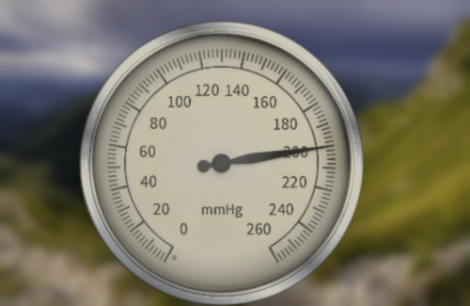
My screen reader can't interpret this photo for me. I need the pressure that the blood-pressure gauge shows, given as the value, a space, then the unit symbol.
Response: 200 mmHg
